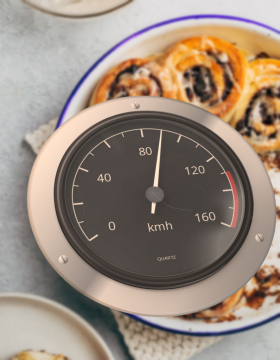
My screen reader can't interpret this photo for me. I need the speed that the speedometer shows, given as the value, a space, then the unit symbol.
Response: 90 km/h
